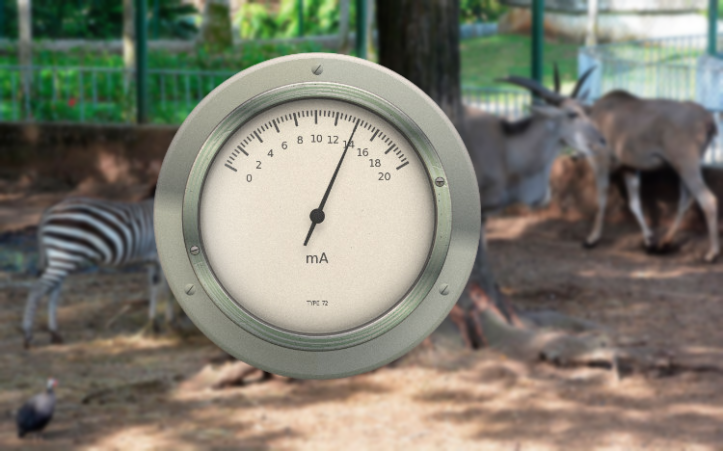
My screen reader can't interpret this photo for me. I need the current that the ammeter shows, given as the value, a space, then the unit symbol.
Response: 14 mA
